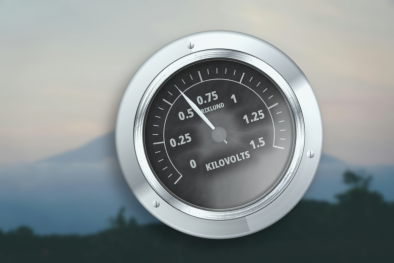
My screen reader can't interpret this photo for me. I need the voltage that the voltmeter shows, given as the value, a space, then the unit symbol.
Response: 0.6 kV
